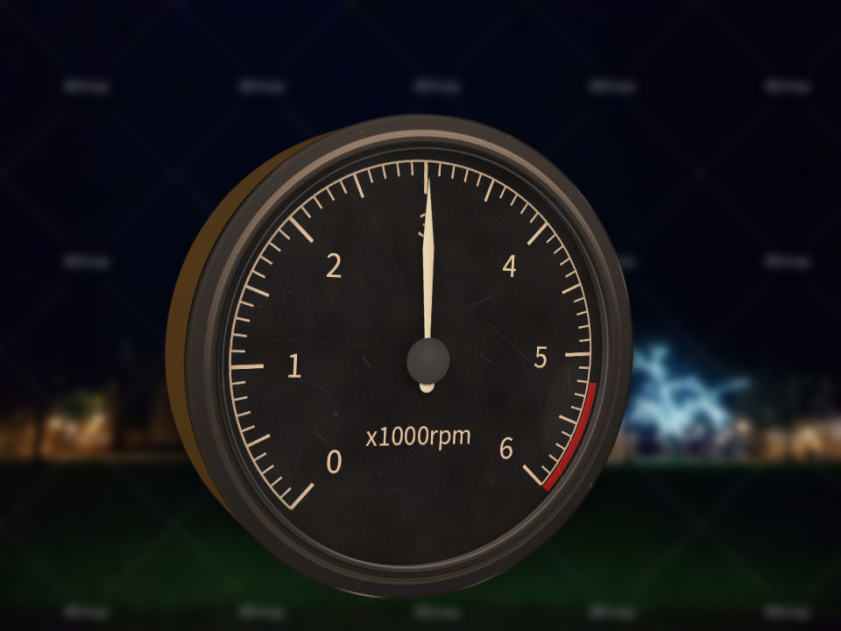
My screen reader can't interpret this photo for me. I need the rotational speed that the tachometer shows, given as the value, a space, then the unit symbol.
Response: 3000 rpm
